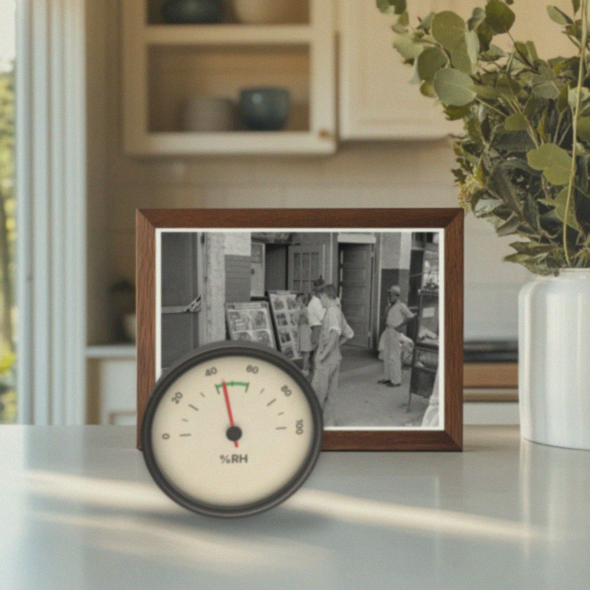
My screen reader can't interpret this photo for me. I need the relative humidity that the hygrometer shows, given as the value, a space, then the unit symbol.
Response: 45 %
